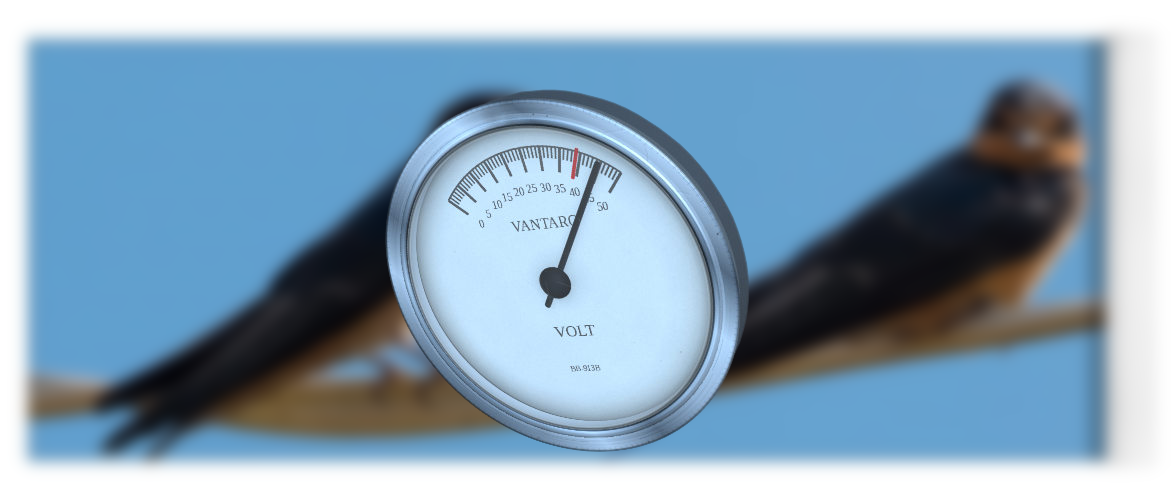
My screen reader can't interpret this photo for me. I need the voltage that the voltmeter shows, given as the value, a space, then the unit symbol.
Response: 45 V
